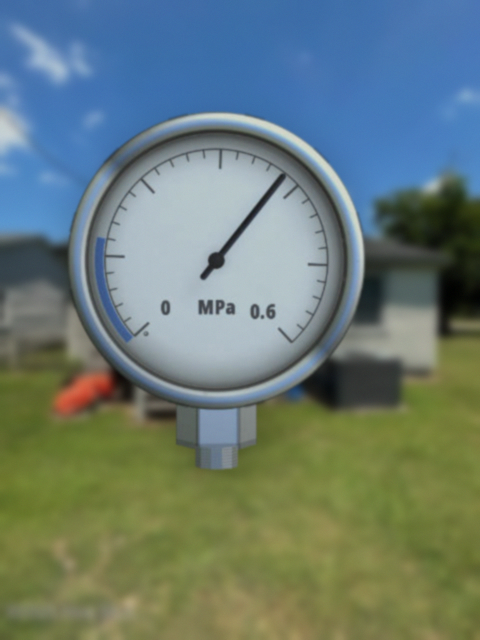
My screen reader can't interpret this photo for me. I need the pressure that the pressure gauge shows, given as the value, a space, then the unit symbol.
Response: 0.38 MPa
